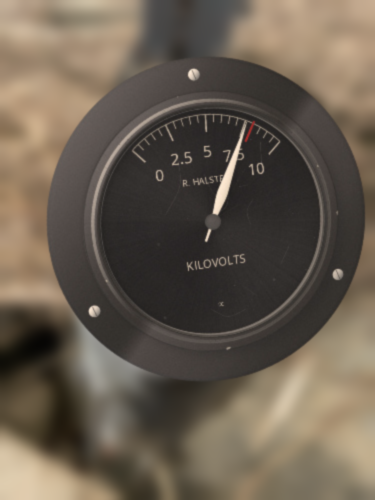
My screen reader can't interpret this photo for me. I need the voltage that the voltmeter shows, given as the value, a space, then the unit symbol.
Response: 7.5 kV
